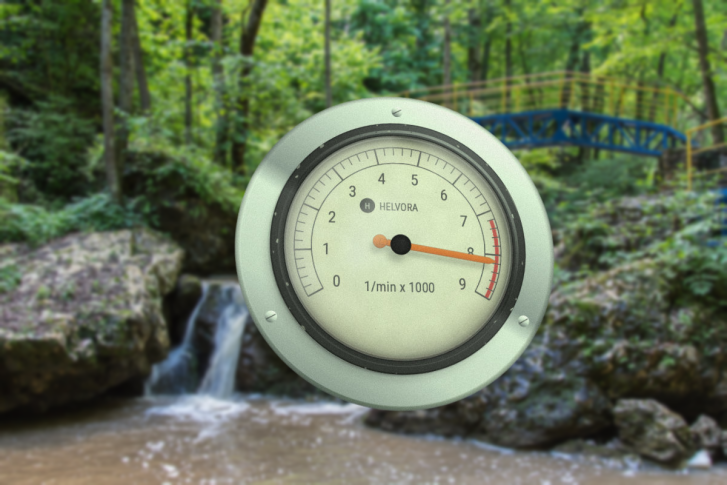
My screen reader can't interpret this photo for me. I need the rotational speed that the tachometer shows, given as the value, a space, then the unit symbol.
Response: 8200 rpm
